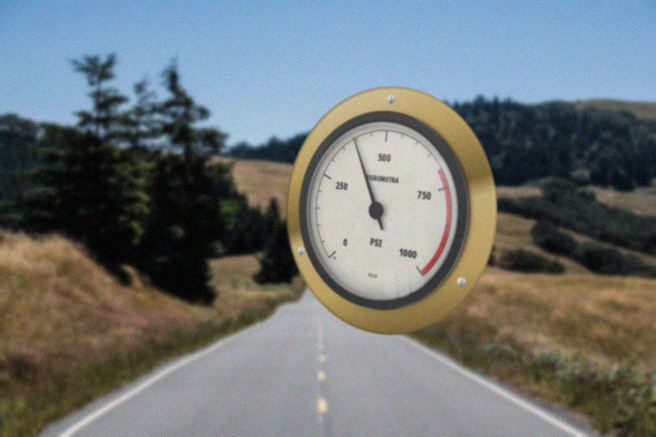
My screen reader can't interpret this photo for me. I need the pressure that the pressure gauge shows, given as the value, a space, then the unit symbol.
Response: 400 psi
